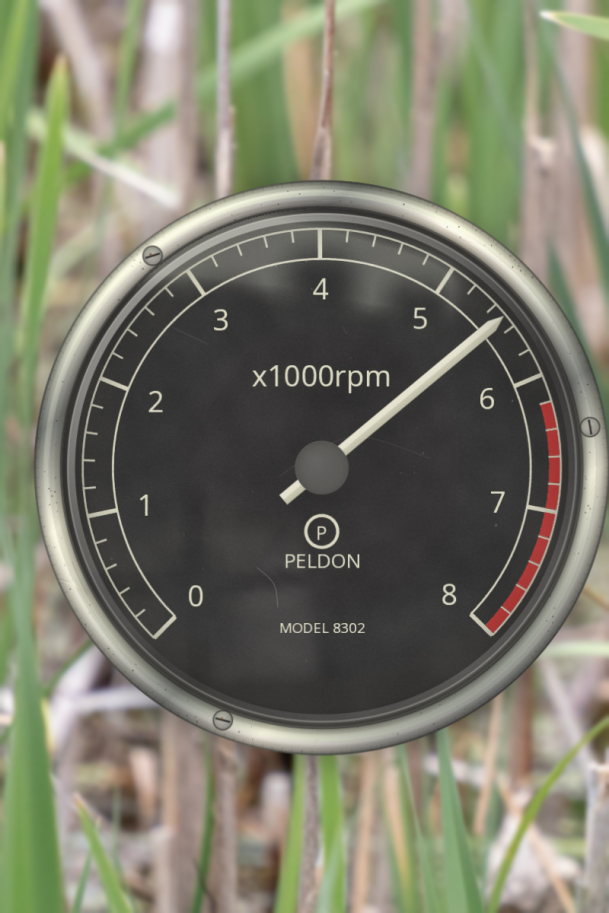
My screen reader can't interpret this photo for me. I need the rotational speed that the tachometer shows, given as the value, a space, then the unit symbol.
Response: 5500 rpm
